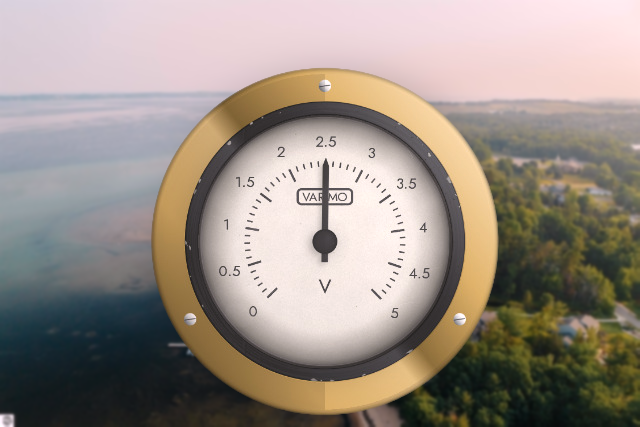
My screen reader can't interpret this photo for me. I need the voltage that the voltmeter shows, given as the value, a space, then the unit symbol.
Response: 2.5 V
